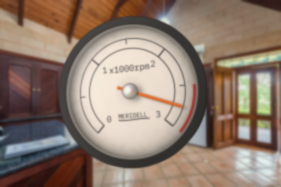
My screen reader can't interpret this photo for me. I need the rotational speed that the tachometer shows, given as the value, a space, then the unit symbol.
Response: 2750 rpm
